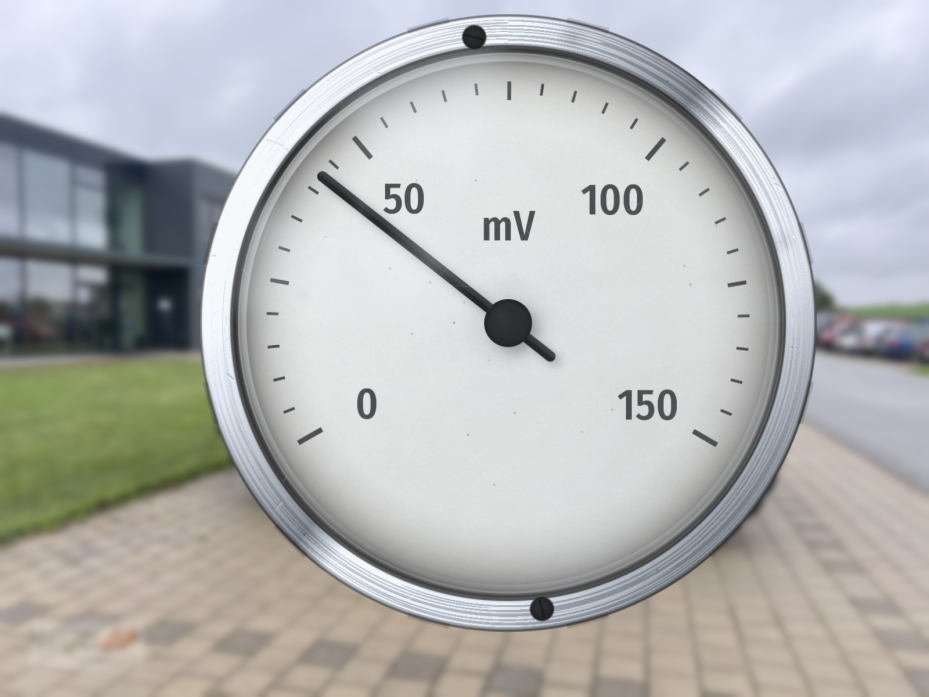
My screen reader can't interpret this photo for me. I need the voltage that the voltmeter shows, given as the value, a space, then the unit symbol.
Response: 42.5 mV
